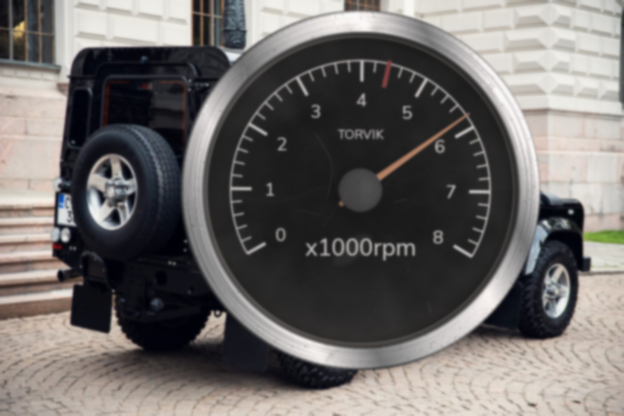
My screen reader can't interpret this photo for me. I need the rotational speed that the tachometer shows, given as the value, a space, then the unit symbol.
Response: 5800 rpm
